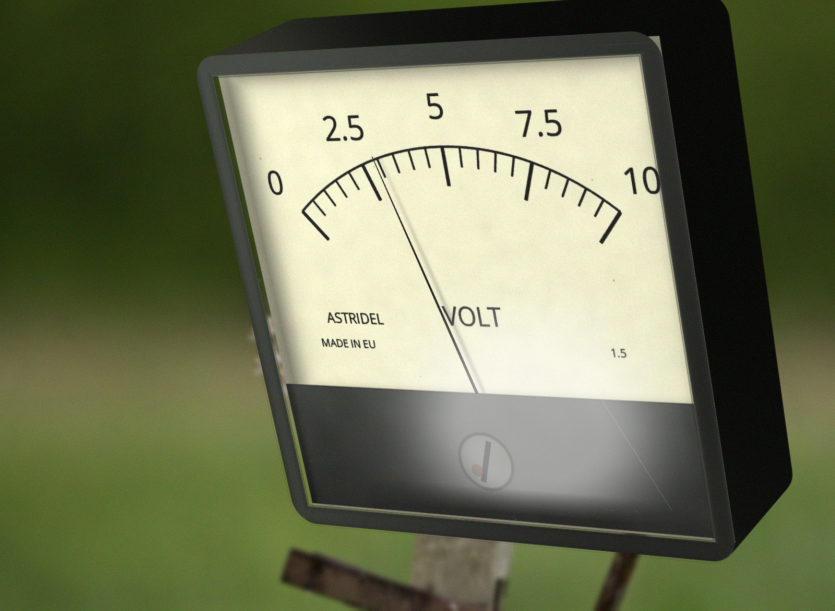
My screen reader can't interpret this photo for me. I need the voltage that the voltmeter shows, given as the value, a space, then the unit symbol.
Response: 3 V
